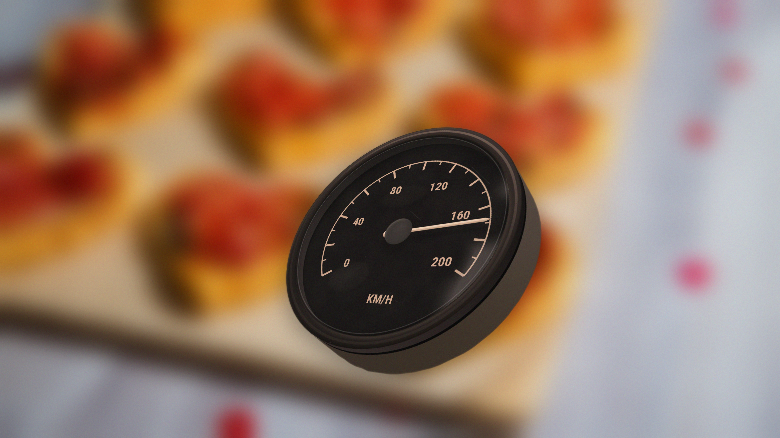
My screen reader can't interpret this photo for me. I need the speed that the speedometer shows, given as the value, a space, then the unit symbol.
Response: 170 km/h
